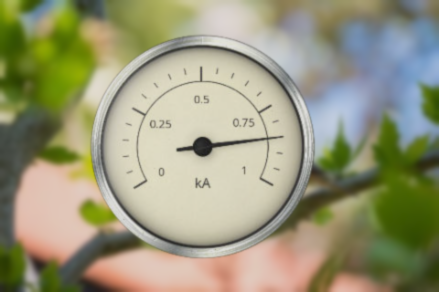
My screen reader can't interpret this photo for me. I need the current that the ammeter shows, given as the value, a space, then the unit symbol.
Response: 0.85 kA
